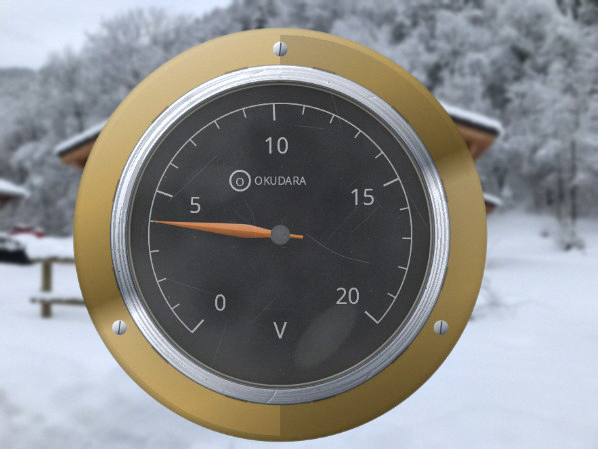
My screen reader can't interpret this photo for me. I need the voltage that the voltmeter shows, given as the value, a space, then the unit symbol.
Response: 4 V
